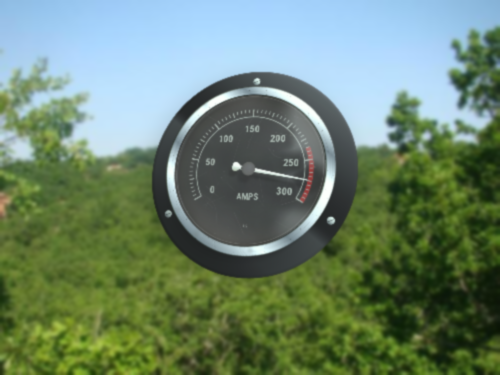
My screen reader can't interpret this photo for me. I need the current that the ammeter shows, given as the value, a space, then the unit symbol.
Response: 275 A
